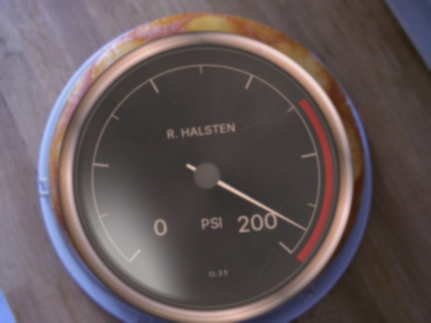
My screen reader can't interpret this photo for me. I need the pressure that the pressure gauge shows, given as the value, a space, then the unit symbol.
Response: 190 psi
